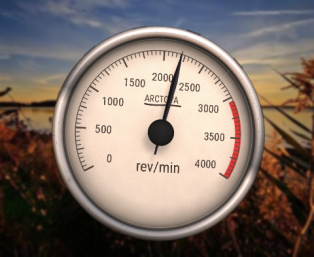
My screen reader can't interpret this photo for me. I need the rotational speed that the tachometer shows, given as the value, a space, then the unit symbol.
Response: 2200 rpm
